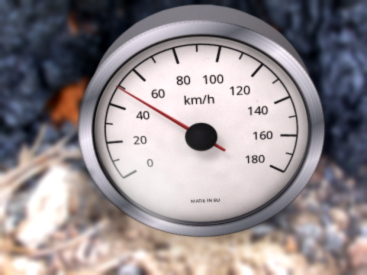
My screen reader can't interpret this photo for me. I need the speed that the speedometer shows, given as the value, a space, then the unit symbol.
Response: 50 km/h
